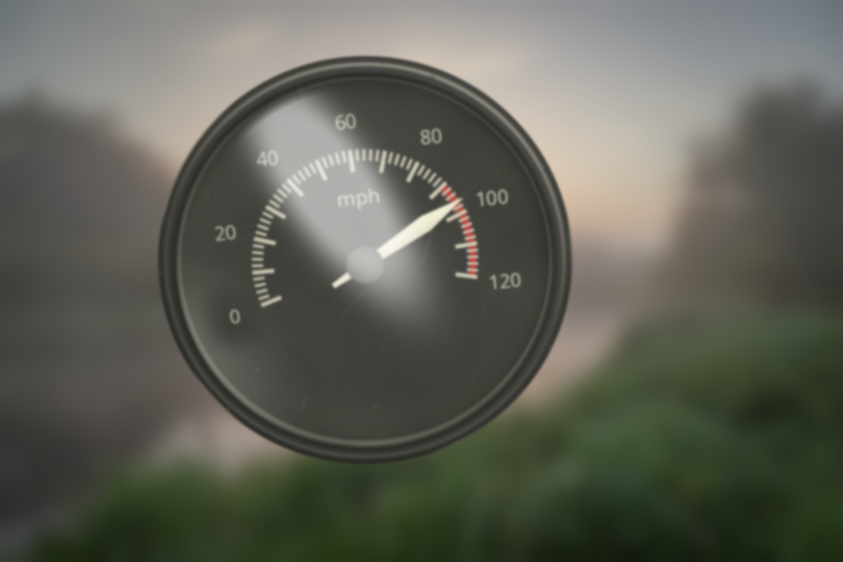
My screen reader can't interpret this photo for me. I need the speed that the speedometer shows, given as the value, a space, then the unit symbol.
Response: 96 mph
